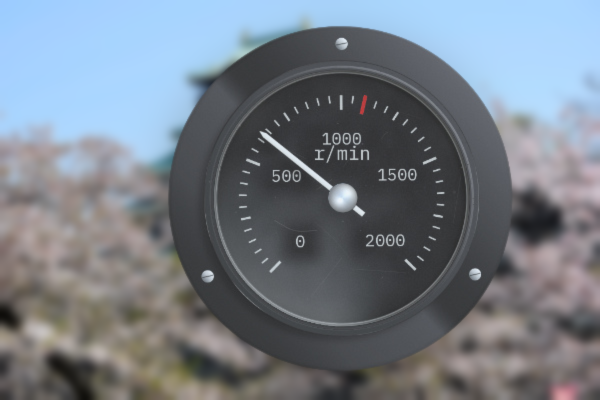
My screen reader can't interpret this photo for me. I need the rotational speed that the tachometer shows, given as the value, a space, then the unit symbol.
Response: 625 rpm
